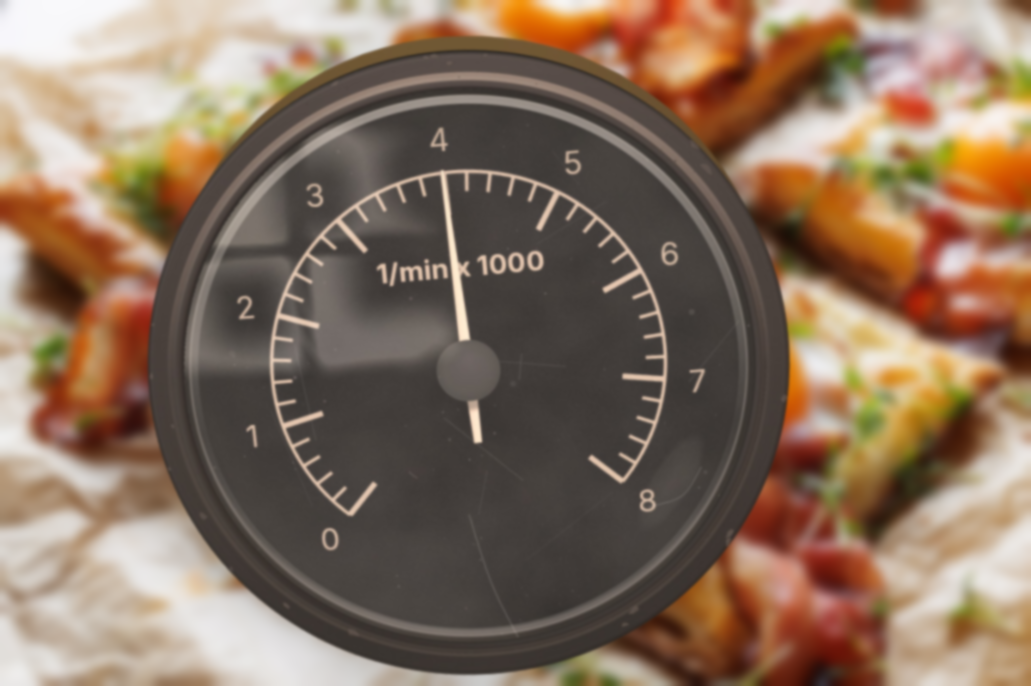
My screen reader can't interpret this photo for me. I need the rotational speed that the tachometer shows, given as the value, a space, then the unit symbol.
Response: 4000 rpm
